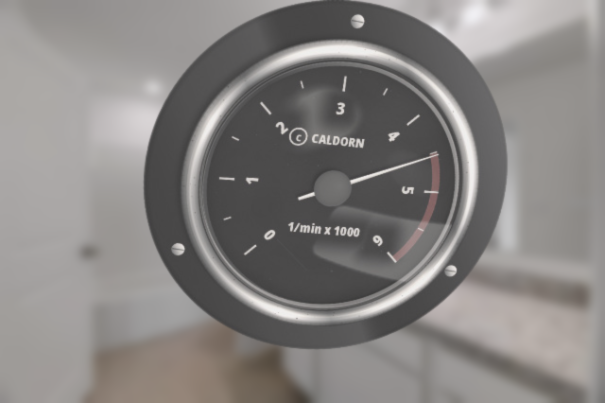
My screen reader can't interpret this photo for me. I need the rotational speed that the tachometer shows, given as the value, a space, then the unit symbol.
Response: 4500 rpm
